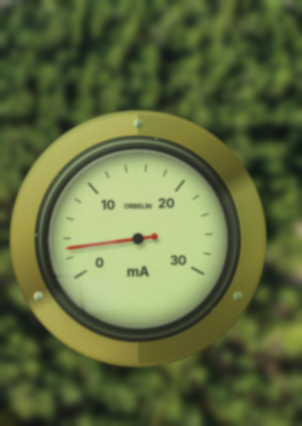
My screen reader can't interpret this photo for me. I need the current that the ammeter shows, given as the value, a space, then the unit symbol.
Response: 3 mA
